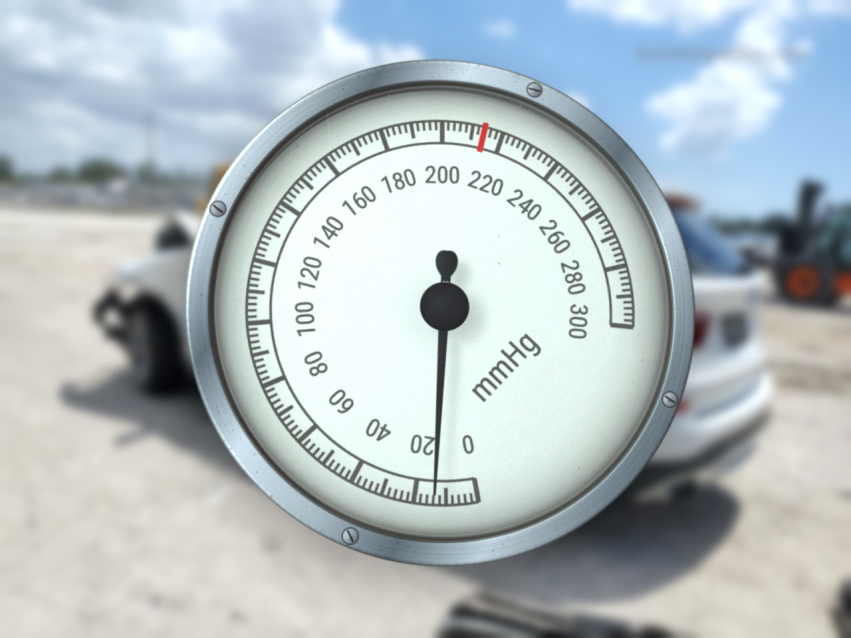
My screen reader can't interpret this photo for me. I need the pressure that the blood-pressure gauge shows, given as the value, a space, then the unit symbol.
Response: 14 mmHg
